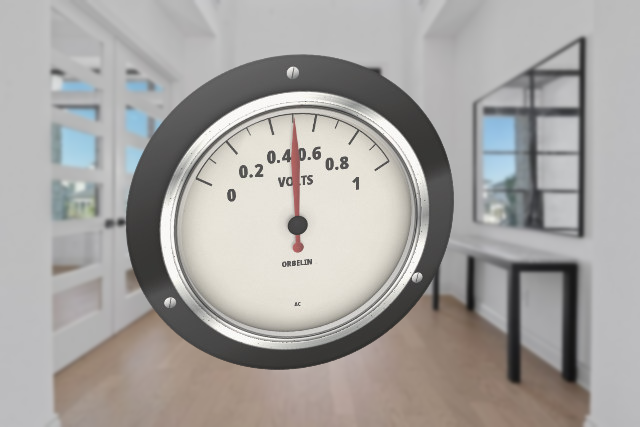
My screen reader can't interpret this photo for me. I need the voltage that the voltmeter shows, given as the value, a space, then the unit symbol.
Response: 0.5 V
